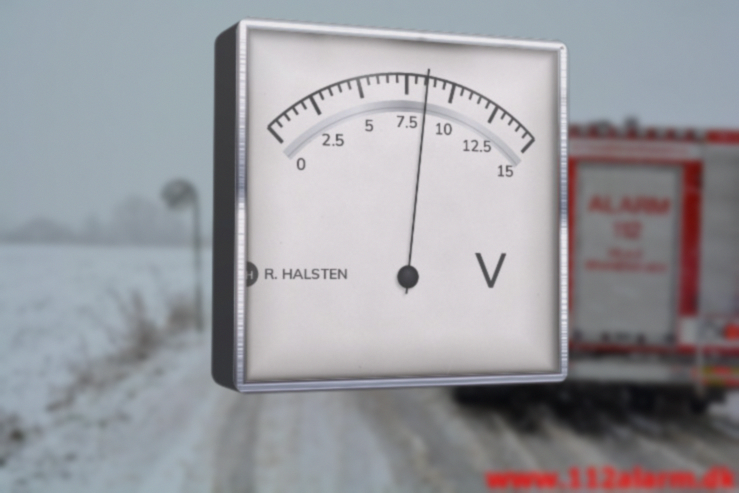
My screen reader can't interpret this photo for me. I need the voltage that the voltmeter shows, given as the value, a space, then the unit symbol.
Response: 8.5 V
